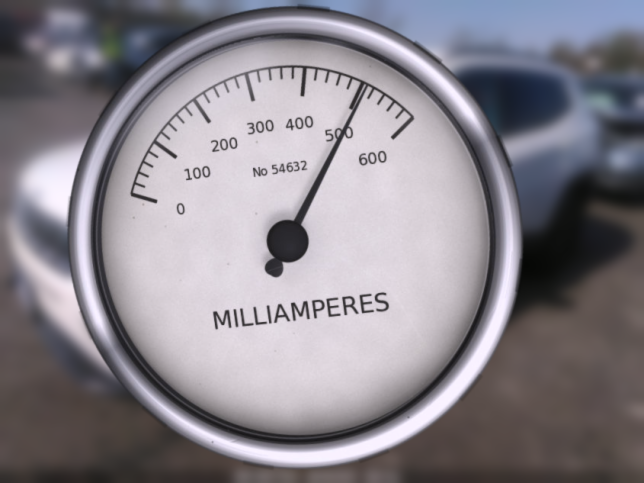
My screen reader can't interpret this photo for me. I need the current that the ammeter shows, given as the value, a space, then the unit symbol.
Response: 510 mA
